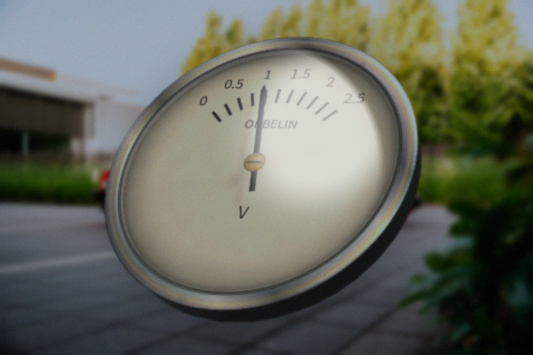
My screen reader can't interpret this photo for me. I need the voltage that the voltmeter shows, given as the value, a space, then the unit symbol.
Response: 1 V
